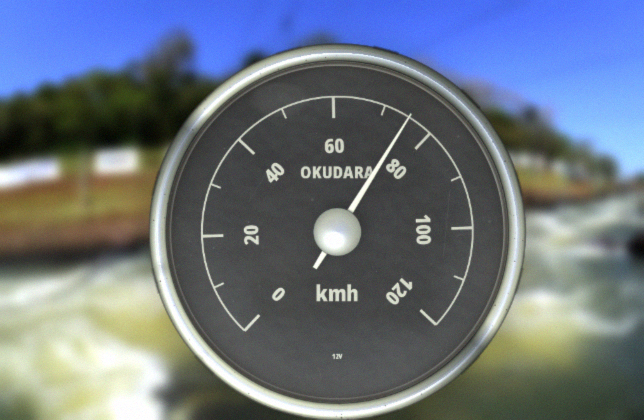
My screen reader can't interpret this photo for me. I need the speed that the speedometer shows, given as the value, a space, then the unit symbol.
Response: 75 km/h
